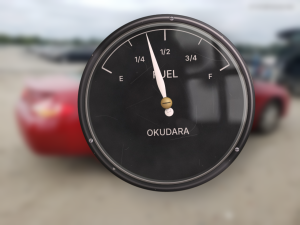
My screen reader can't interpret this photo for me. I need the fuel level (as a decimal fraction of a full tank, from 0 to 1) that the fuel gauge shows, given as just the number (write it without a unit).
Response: 0.375
